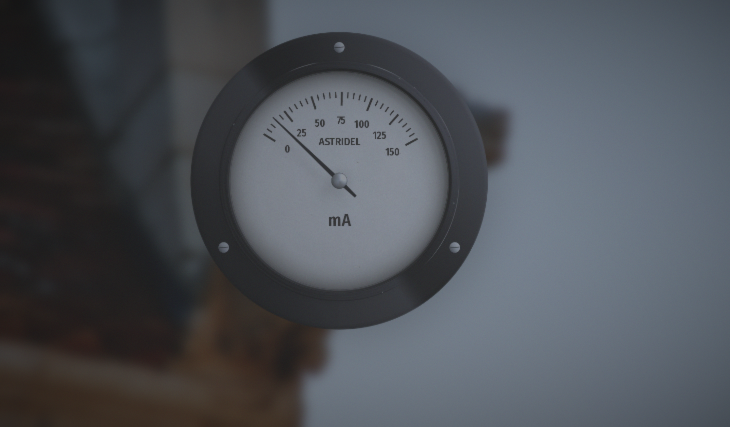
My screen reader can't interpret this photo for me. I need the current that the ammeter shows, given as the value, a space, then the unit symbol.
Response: 15 mA
